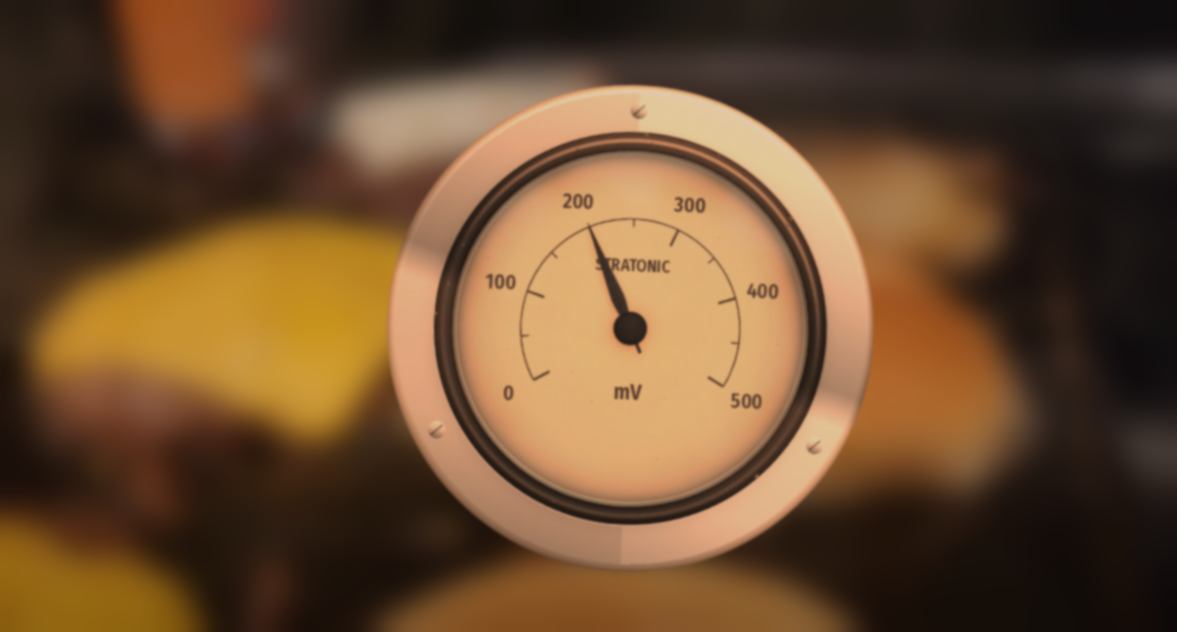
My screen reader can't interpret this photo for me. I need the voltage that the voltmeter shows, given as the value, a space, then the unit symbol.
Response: 200 mV
